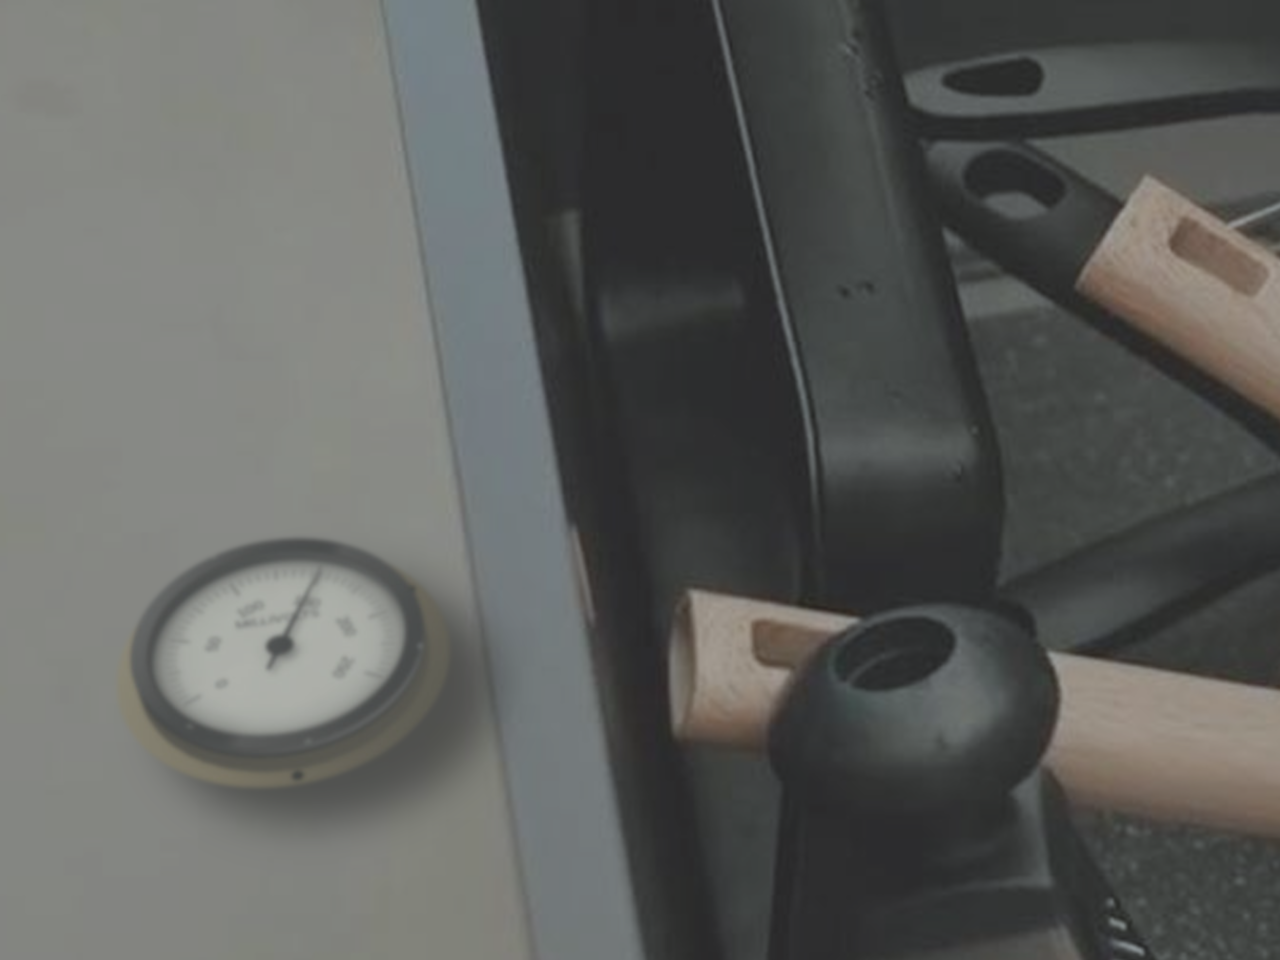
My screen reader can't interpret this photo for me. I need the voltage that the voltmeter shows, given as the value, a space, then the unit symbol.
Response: 150 mV
